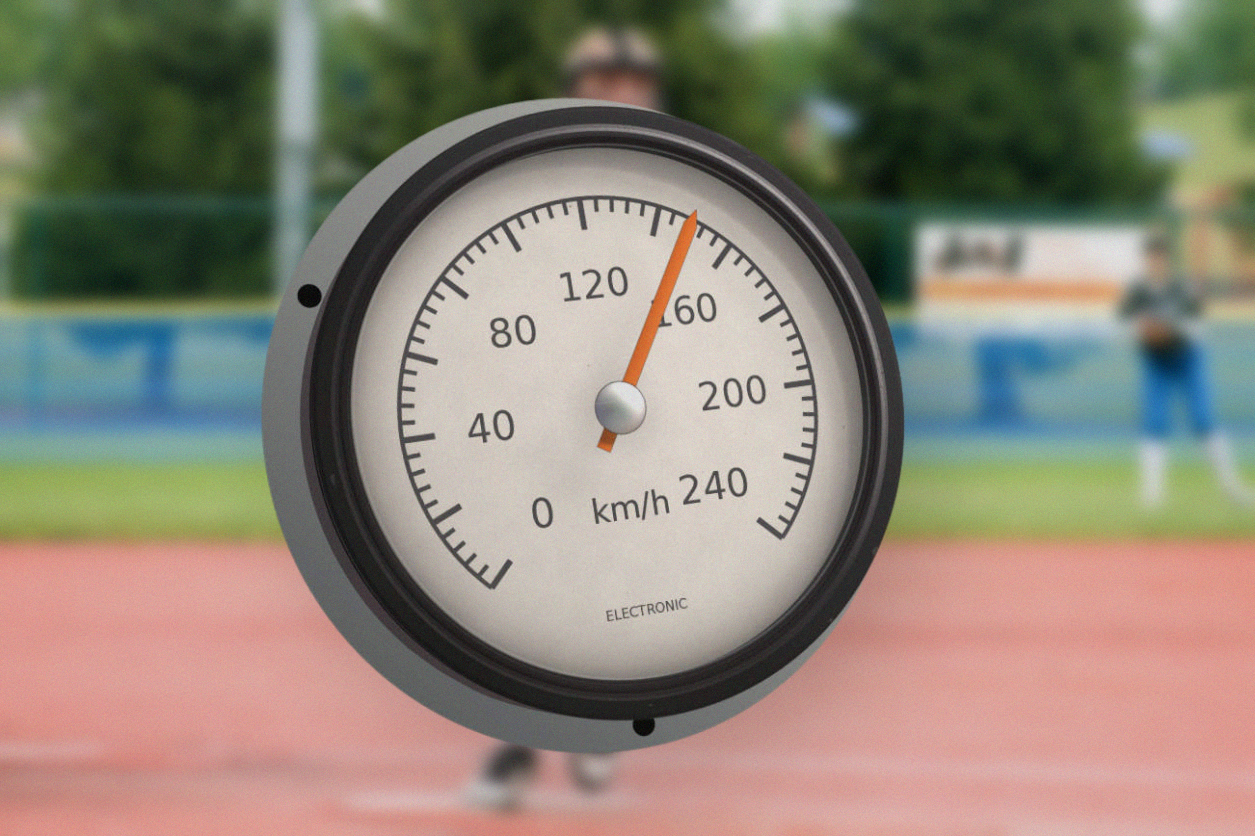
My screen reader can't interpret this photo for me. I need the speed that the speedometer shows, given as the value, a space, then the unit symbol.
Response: 148 km/h
